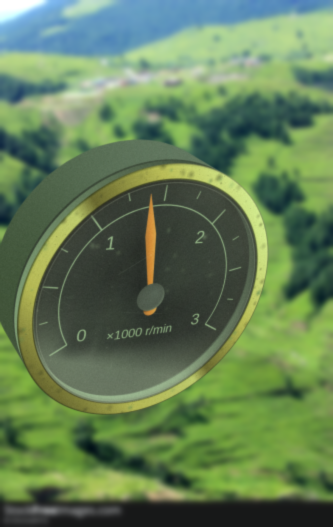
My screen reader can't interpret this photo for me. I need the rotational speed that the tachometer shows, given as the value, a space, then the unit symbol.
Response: 1375 rpm
